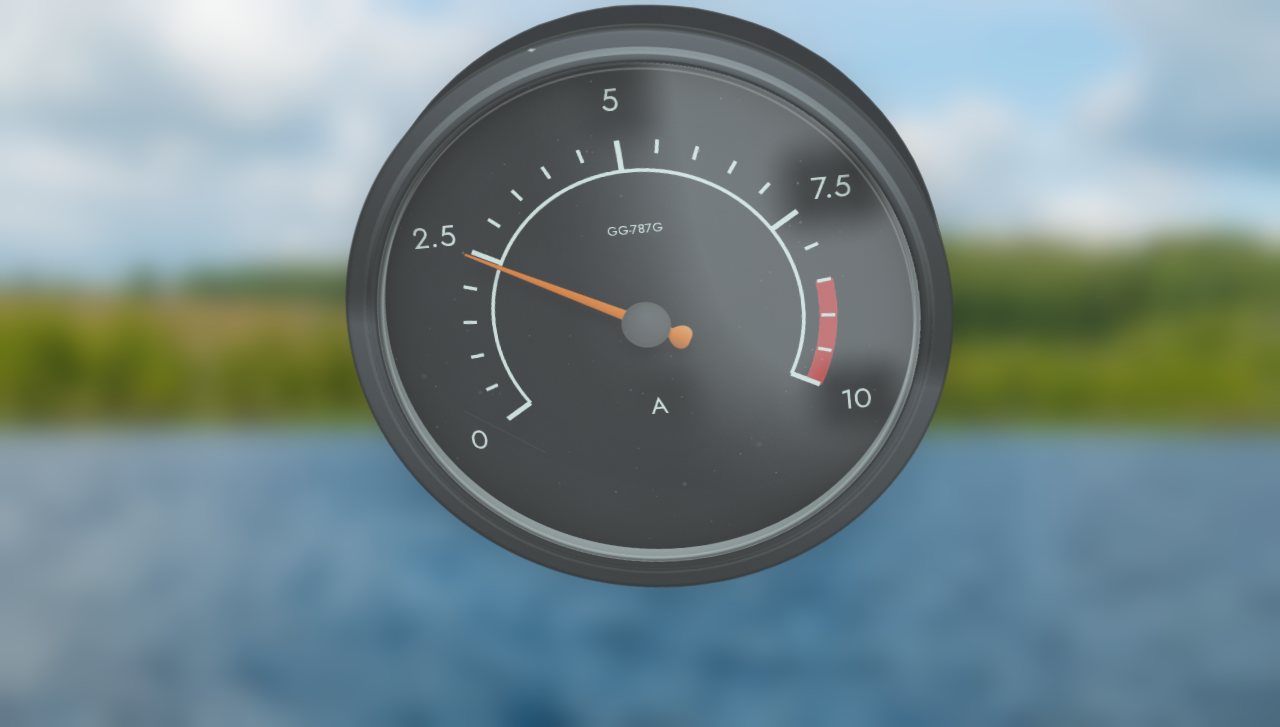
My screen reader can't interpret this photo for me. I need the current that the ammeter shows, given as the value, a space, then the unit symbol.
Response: 2.5 A
